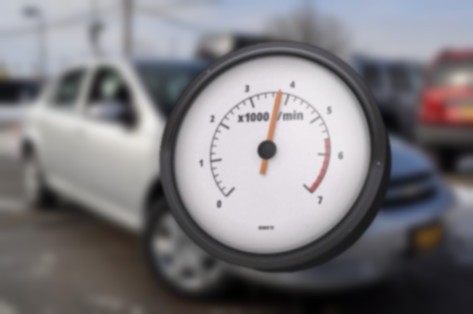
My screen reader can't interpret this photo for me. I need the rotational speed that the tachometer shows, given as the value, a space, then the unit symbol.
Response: 3800 rpm
